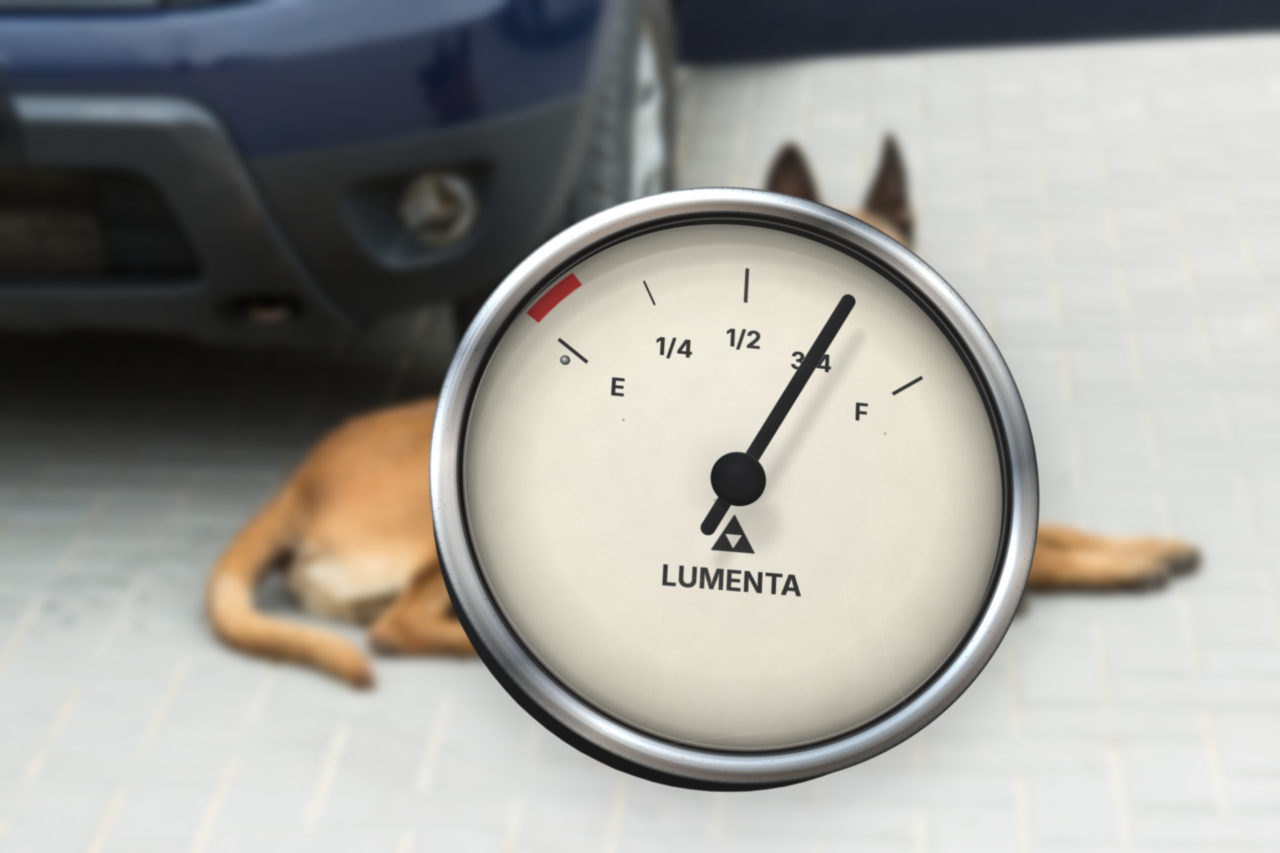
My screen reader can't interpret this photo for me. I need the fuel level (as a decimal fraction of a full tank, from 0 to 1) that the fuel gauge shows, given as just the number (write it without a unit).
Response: 0.75
